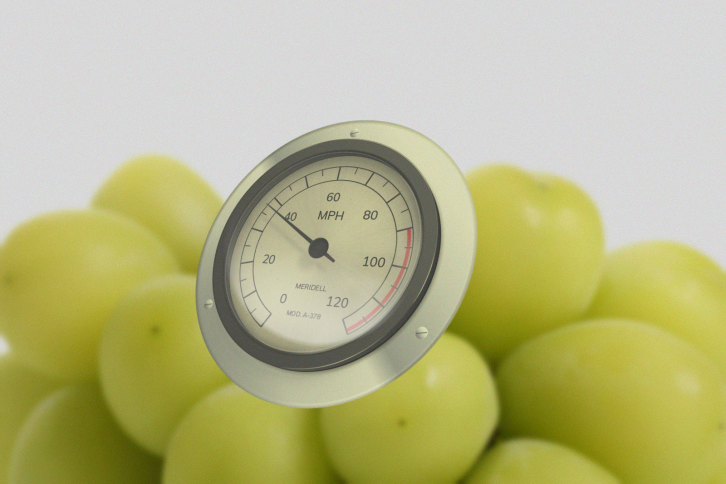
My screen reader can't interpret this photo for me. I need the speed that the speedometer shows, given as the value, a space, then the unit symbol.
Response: 37.5 mph
